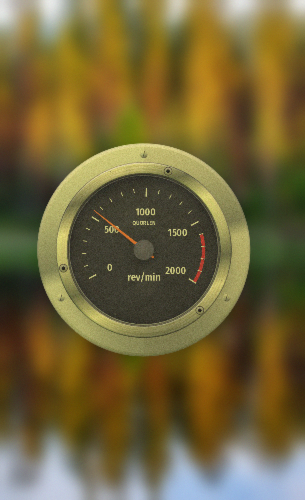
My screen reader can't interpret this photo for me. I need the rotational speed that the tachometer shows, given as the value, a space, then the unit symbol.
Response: 550 rpm
